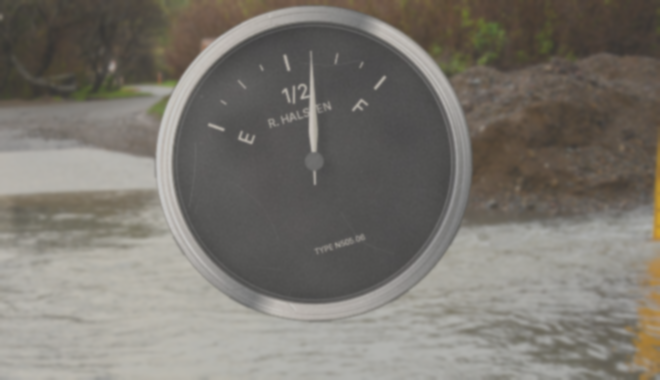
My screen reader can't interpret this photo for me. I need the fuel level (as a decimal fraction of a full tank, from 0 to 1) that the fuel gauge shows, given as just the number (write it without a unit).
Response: 0.625
